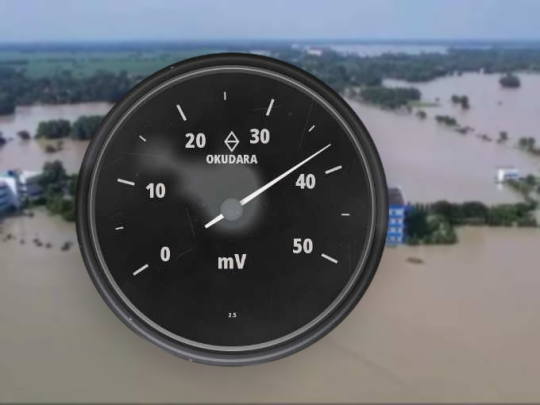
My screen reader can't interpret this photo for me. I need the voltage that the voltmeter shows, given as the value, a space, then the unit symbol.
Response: 37.5 mV
